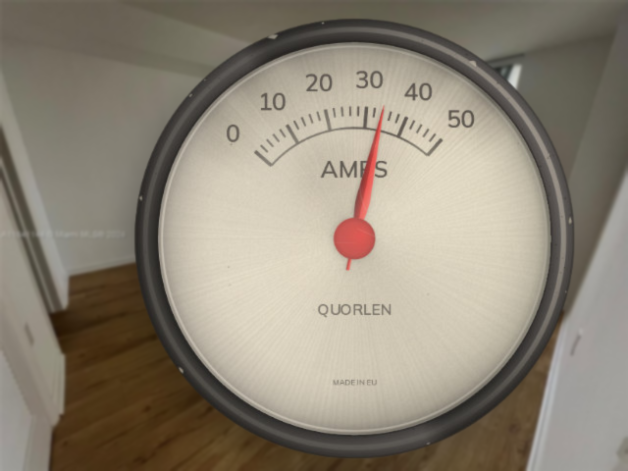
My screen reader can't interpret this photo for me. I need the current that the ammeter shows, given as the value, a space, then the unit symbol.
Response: 34 A
